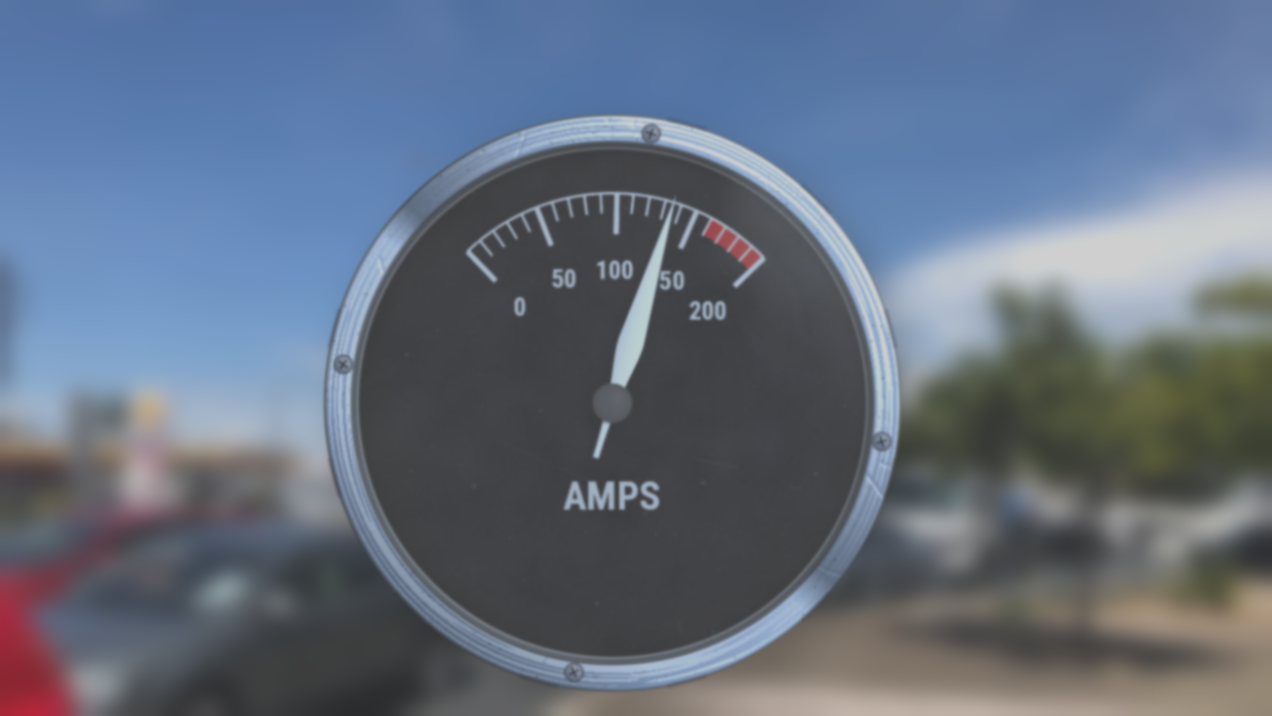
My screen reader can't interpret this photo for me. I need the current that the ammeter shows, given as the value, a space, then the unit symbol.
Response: 135 A
